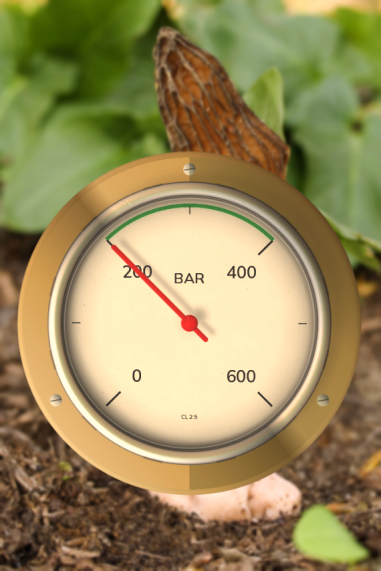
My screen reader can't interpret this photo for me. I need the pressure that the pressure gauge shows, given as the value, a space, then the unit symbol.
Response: 200 bar
